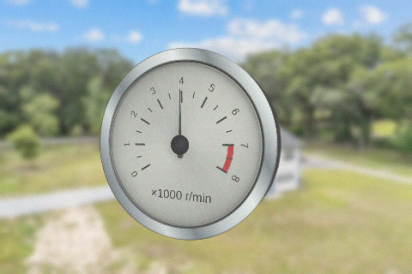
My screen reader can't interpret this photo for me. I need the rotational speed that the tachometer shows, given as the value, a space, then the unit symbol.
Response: 4000 rpm
